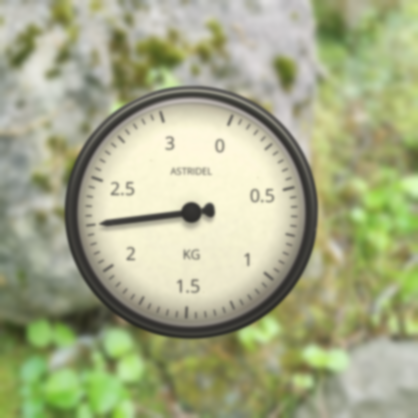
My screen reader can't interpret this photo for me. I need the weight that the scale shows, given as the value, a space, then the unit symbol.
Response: 2.25 kg
